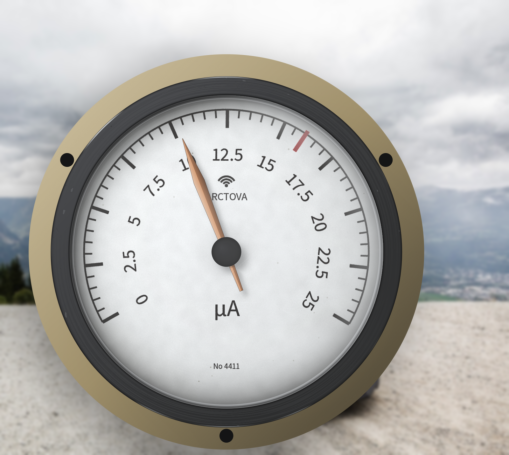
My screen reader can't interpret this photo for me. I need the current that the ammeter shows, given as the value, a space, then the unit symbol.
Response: 10.25 µA
